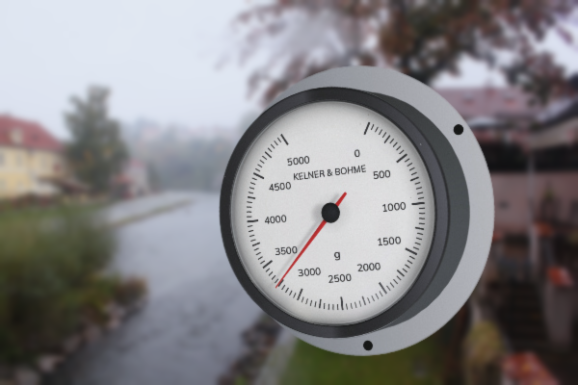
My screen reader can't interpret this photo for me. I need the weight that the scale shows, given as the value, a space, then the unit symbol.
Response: 3250 g
